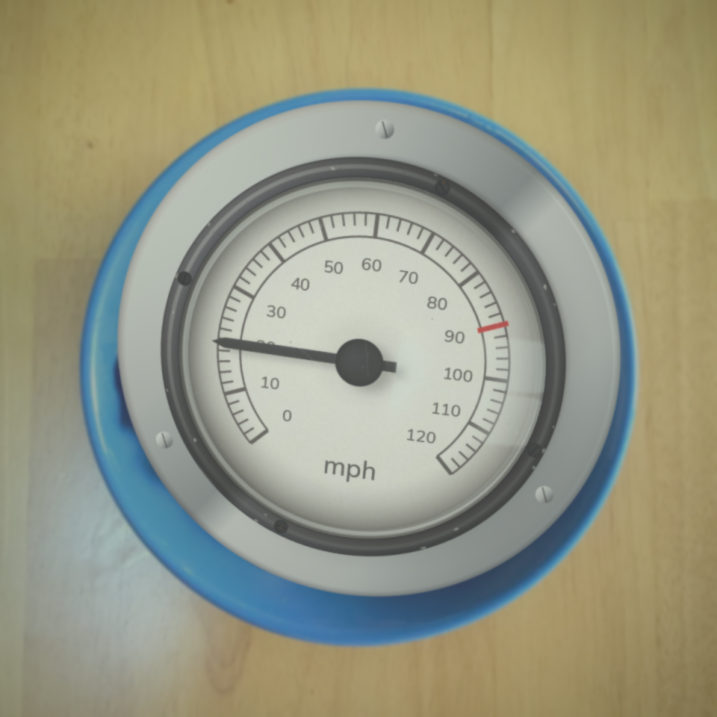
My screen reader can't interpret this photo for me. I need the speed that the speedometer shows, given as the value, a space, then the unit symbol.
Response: 20 mph
